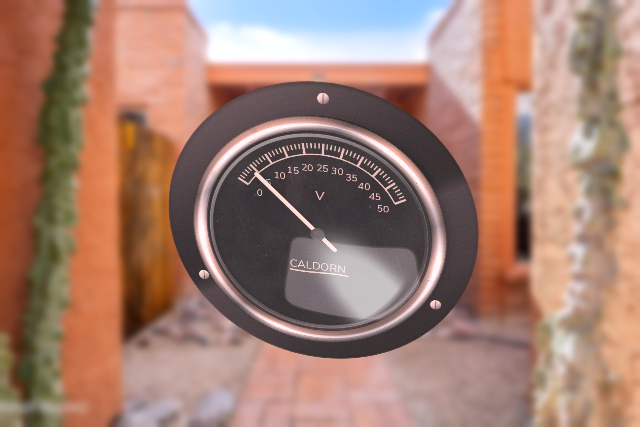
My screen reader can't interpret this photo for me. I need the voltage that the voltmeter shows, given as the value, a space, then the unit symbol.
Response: 5 V
